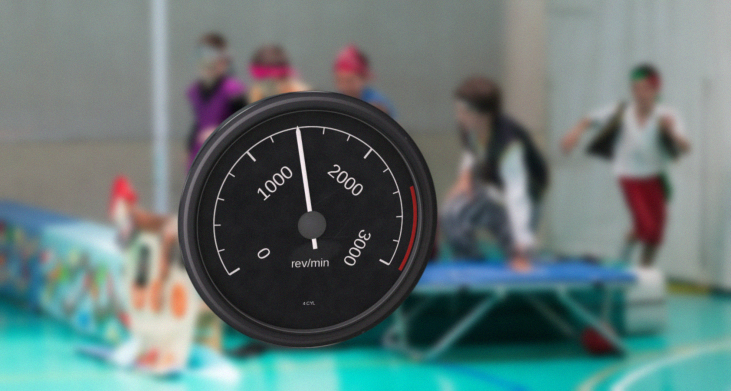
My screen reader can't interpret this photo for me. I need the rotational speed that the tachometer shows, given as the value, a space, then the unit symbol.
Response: 1400 rpm
